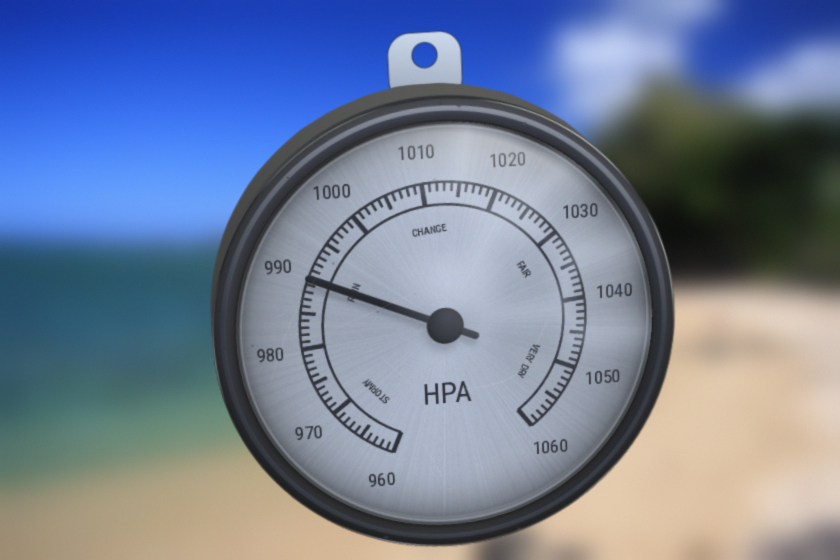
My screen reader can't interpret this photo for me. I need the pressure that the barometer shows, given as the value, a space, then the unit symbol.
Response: 990 hPa
